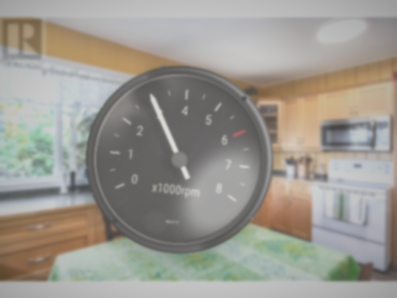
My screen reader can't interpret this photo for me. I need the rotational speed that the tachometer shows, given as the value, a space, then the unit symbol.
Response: 3000 rpm
